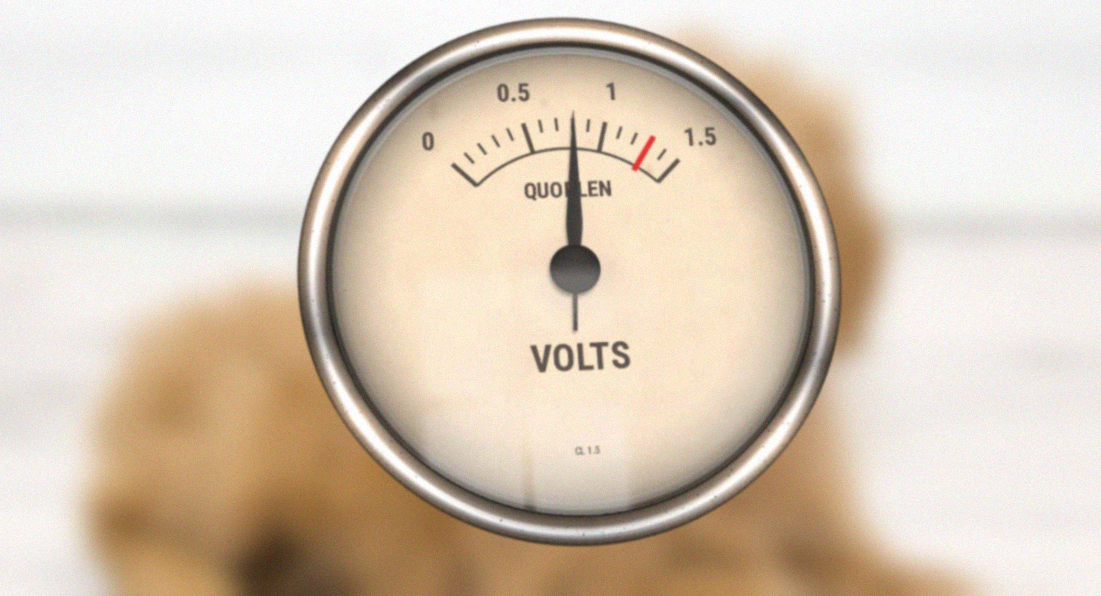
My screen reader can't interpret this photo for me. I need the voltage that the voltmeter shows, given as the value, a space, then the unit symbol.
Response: 0.8 V
